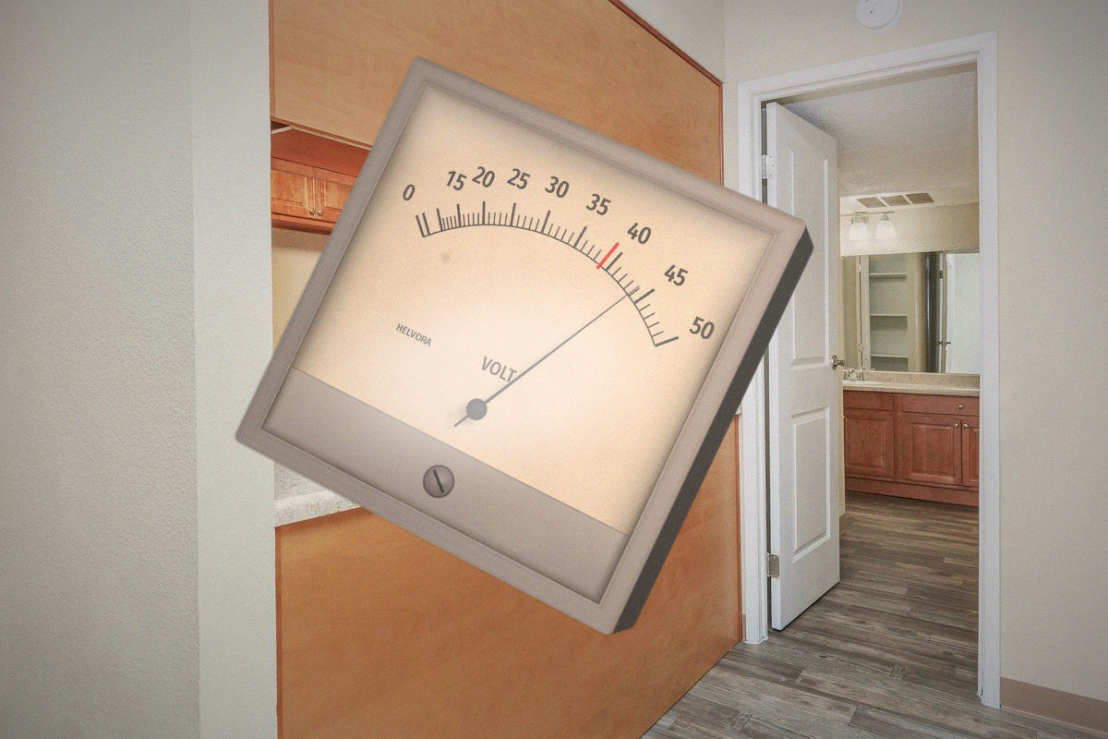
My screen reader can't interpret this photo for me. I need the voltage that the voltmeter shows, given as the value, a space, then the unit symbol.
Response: 44 V
